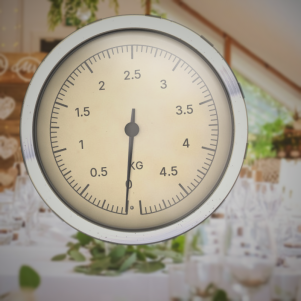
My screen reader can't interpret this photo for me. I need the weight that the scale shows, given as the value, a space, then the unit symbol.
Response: 0 kg
